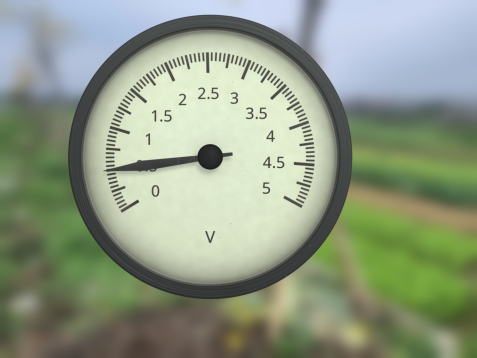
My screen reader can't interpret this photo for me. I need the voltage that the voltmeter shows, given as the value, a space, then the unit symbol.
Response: 0.5 V
